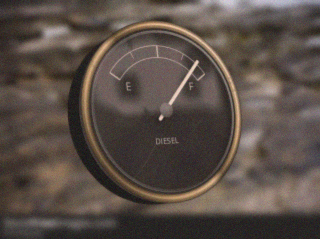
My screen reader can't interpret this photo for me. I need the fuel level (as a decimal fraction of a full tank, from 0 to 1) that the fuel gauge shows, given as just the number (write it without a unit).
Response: 0.875
